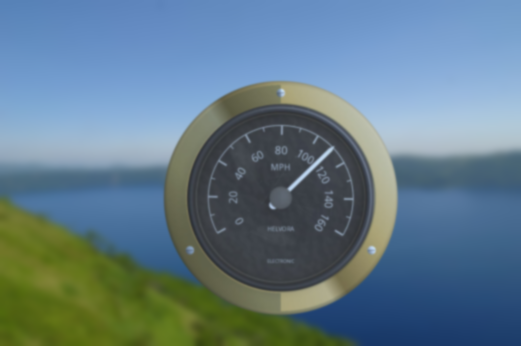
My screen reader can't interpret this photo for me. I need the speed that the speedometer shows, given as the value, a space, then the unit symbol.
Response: 110 mph
